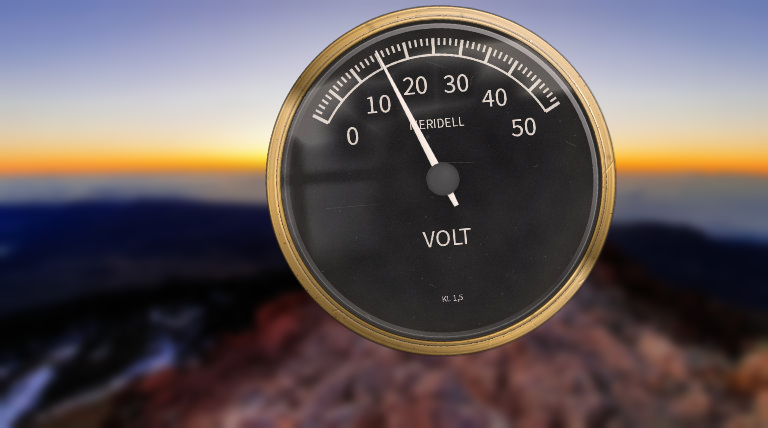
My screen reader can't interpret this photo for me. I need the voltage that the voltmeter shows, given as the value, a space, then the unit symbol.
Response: 15 V
